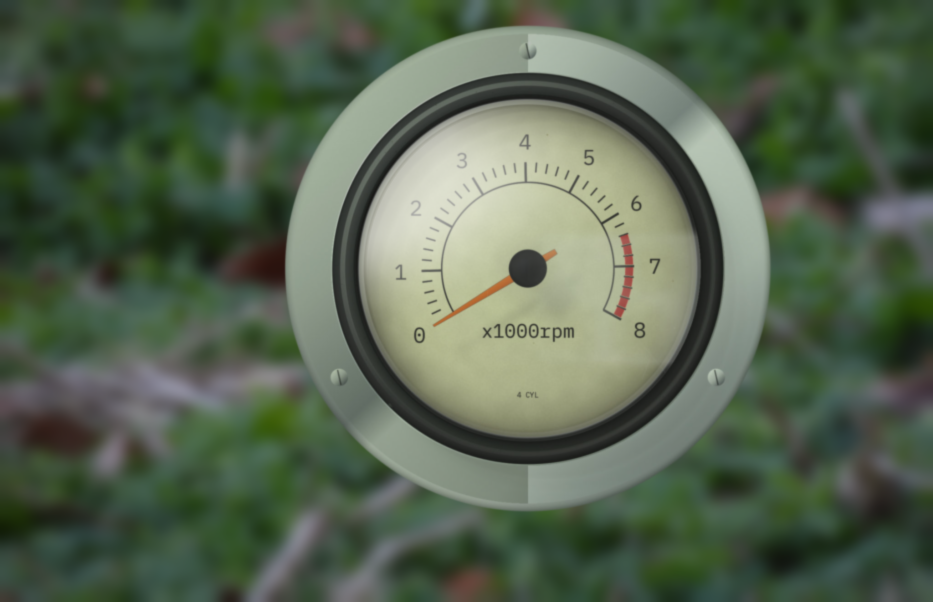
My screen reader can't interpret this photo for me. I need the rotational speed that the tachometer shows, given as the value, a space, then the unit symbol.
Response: 0 rpm
